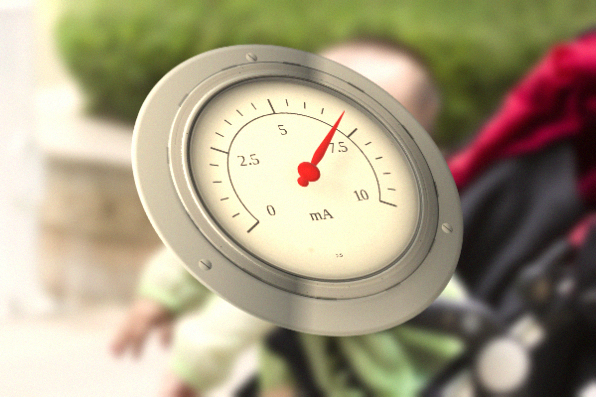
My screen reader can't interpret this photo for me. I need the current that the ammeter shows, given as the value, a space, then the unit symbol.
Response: 7 mA
